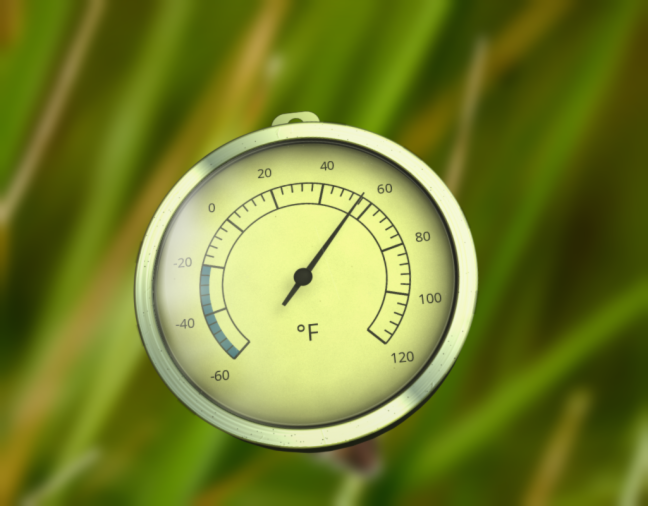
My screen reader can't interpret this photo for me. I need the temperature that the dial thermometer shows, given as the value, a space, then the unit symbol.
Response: 56 °F
